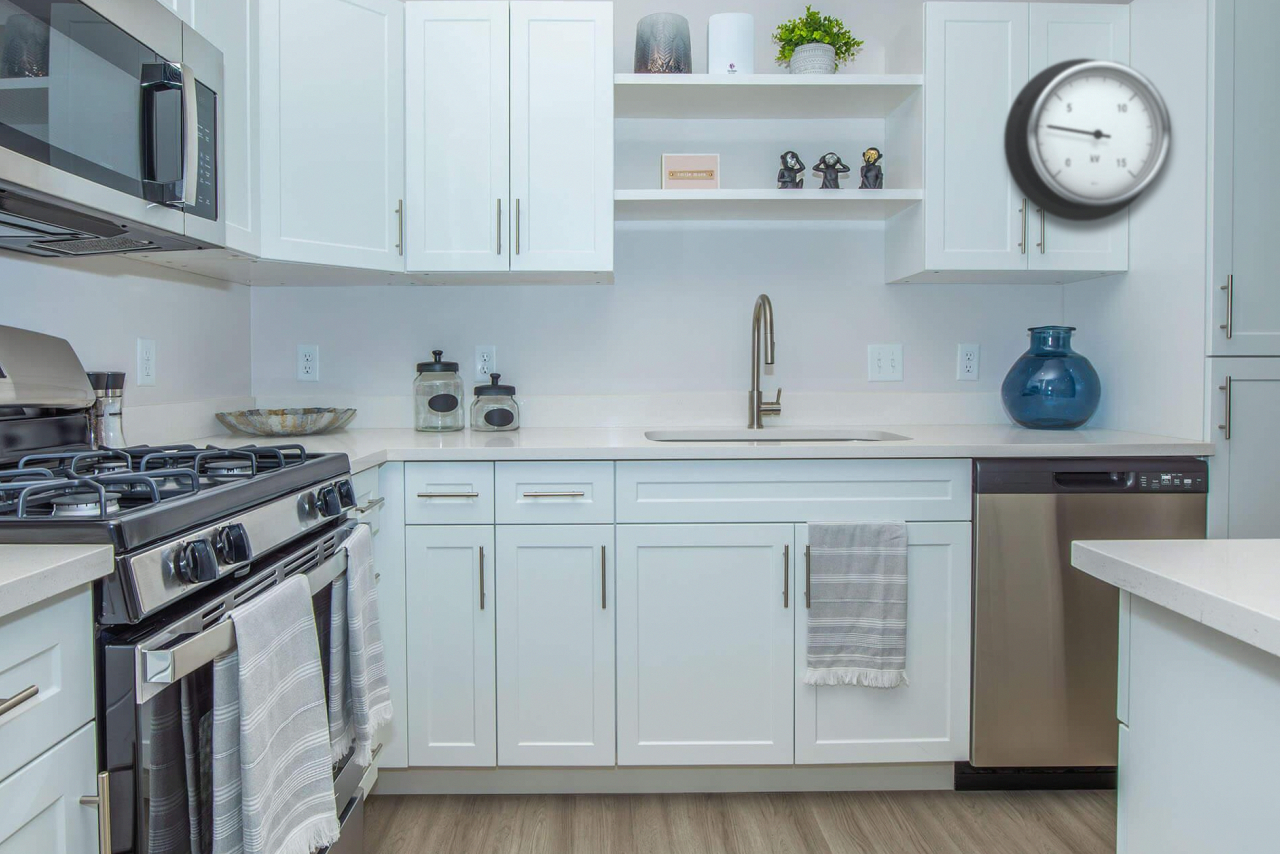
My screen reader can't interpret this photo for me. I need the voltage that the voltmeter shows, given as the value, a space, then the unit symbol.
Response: 3 kV
